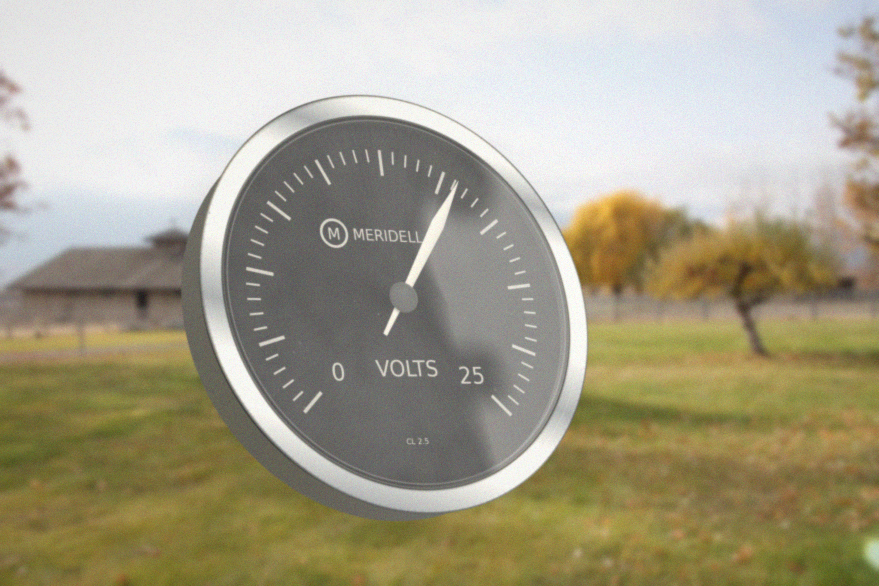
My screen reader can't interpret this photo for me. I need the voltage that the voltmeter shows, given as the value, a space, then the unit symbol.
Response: 15.5 V
